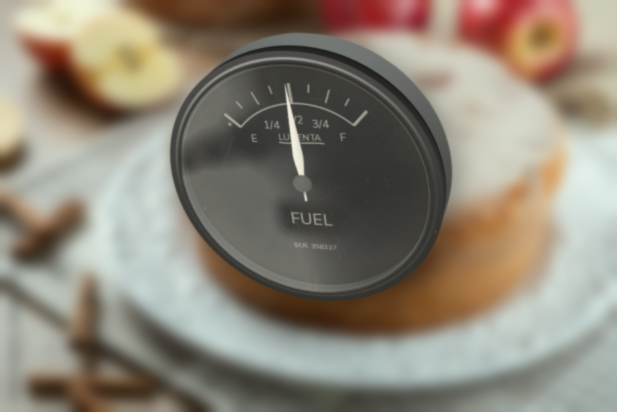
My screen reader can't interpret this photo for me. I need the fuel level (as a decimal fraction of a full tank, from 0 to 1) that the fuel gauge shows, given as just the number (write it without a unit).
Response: 0.5
